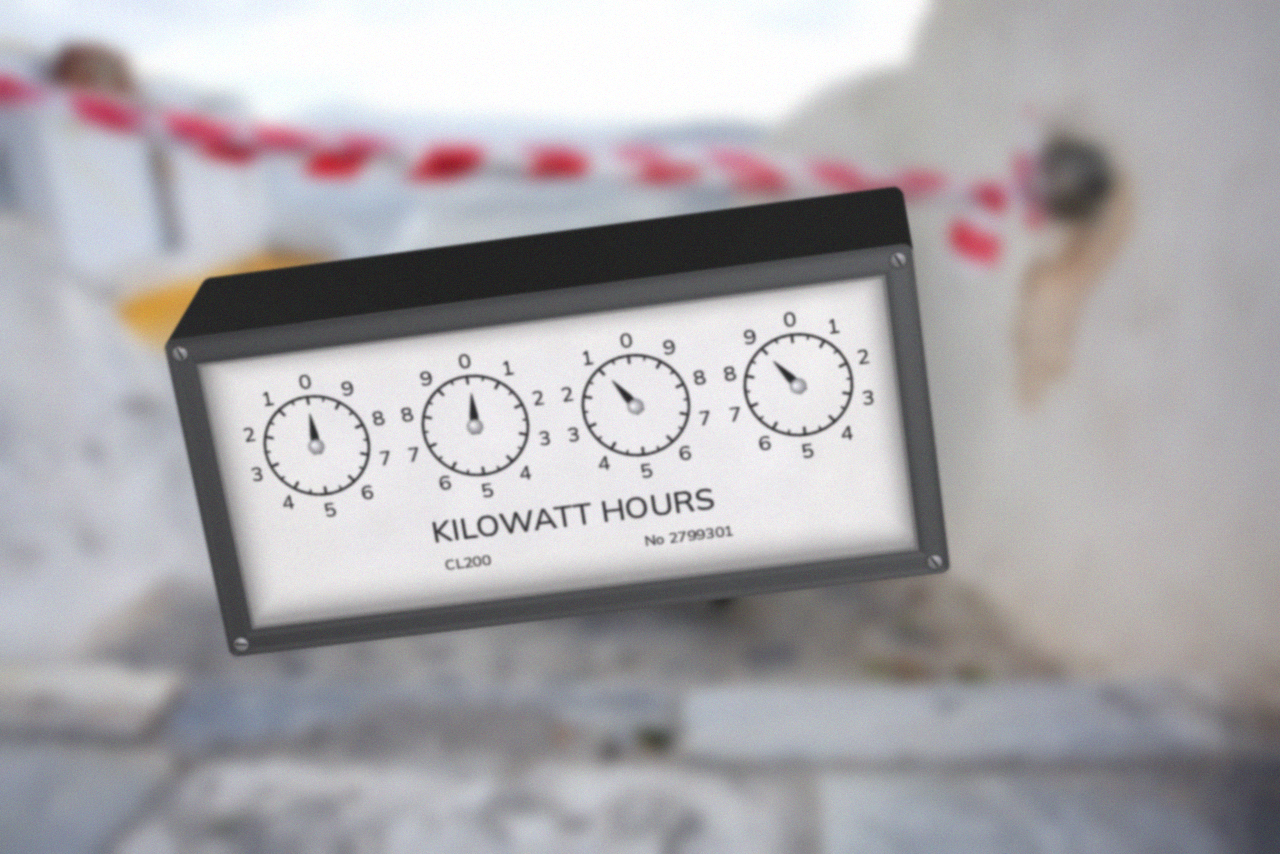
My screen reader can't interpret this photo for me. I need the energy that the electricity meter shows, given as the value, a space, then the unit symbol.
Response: 9 kWh
